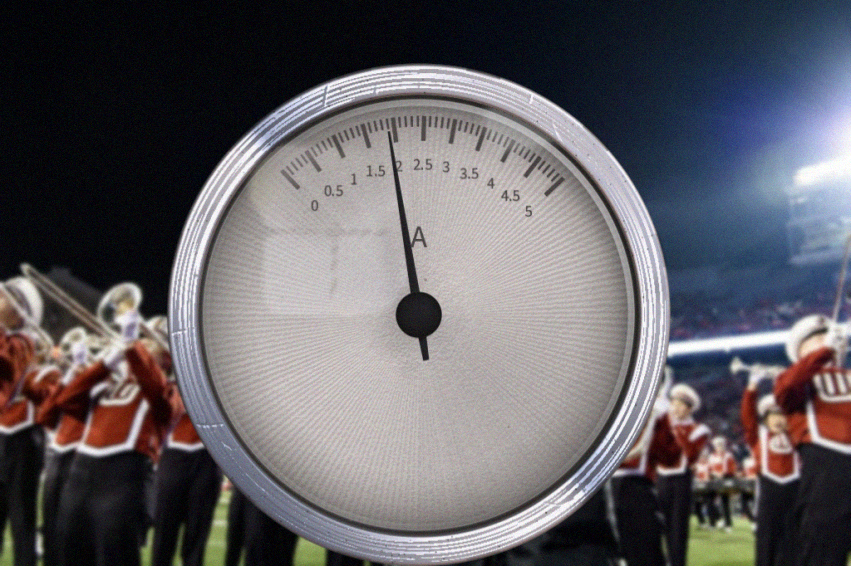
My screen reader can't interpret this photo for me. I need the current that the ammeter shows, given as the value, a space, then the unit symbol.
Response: 1.9 A
